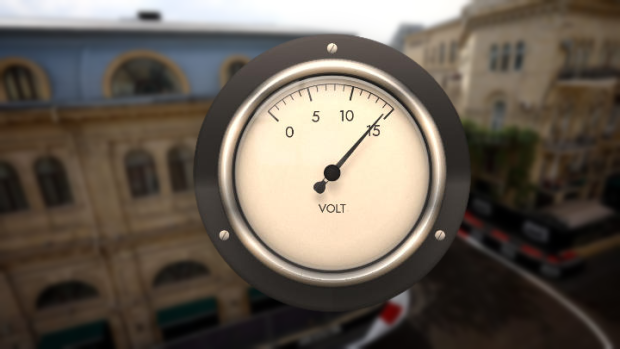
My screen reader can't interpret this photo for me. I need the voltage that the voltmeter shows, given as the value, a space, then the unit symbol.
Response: 14.5 V
